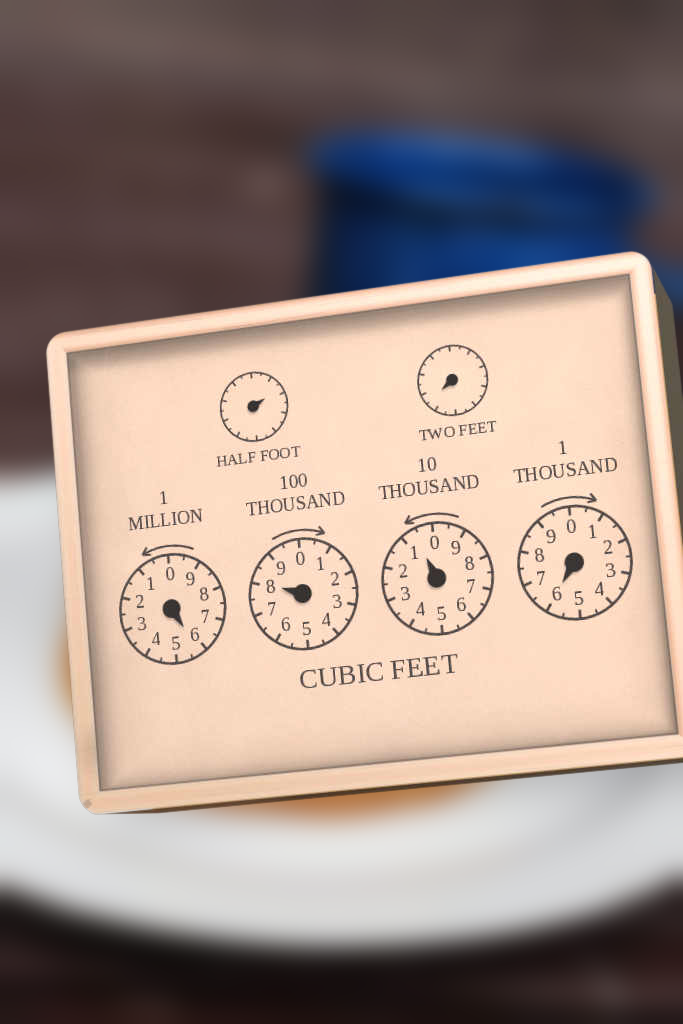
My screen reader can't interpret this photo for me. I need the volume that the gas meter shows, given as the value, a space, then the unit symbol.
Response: 580600 ft³
